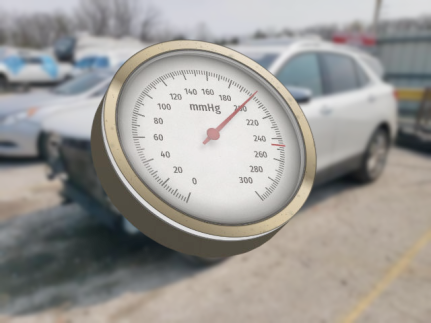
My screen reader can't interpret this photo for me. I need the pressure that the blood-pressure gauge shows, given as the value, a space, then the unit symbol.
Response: 200 mmHg
